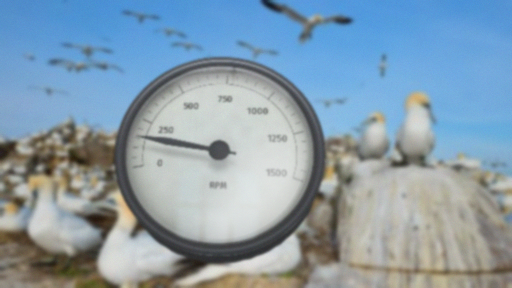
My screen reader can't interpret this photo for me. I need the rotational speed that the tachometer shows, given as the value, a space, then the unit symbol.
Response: 150 rpm
